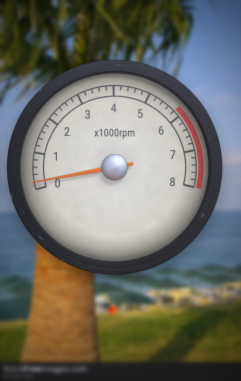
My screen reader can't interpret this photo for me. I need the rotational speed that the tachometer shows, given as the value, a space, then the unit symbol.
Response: 200 rpm
